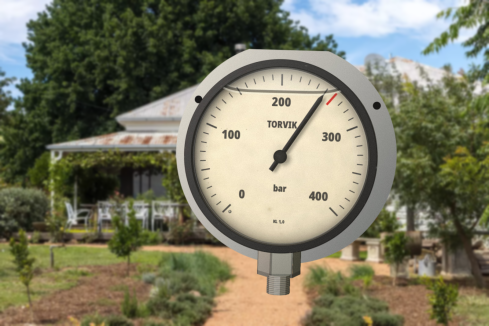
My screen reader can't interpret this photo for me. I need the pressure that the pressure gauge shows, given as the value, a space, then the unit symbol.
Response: 250 bar
